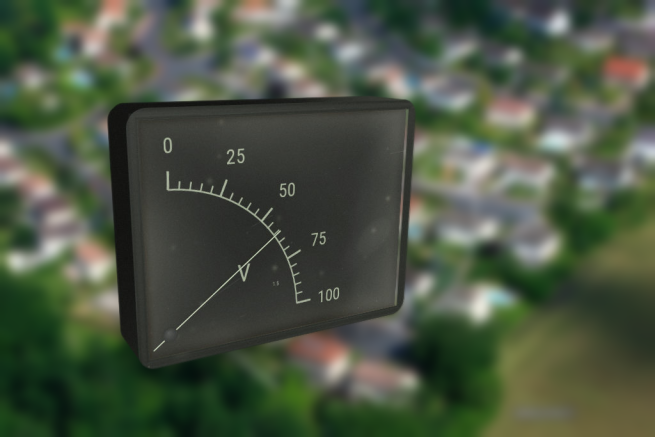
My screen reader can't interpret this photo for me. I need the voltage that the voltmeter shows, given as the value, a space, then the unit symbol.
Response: 60 V
